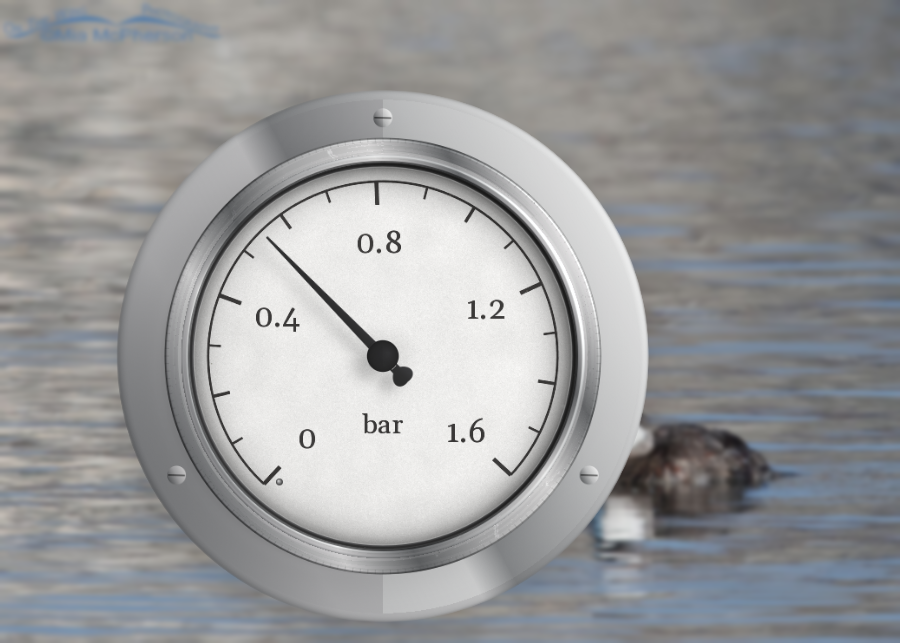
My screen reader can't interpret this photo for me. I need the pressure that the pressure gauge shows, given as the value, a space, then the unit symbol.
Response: 0.55 bar
